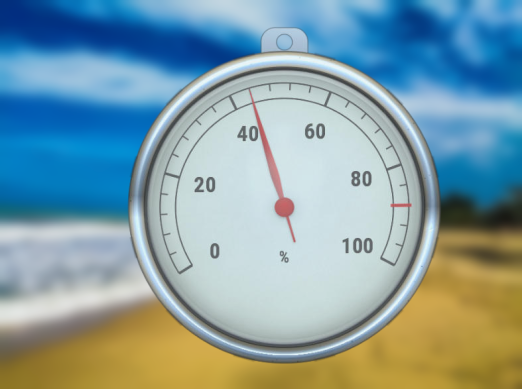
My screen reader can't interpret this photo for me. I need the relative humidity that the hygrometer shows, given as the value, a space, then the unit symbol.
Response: 44 %
